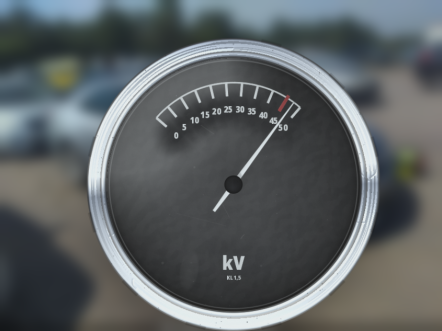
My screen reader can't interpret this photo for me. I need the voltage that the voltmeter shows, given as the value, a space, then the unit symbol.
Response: 47.5 kV
